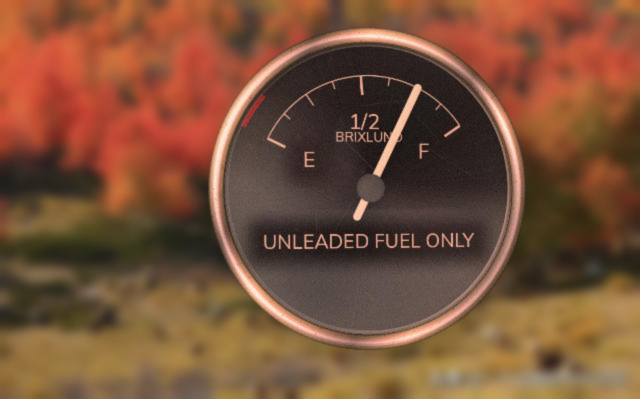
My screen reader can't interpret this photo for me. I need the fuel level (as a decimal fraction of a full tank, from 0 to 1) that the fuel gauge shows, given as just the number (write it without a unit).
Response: 0.75
